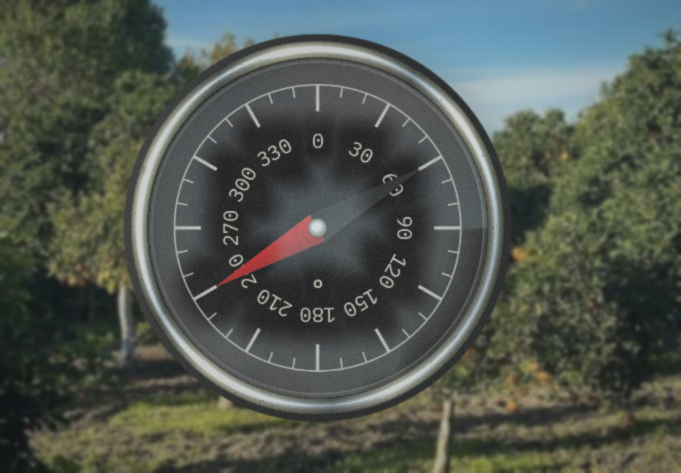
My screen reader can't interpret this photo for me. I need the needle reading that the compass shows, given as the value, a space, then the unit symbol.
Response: 240 °
